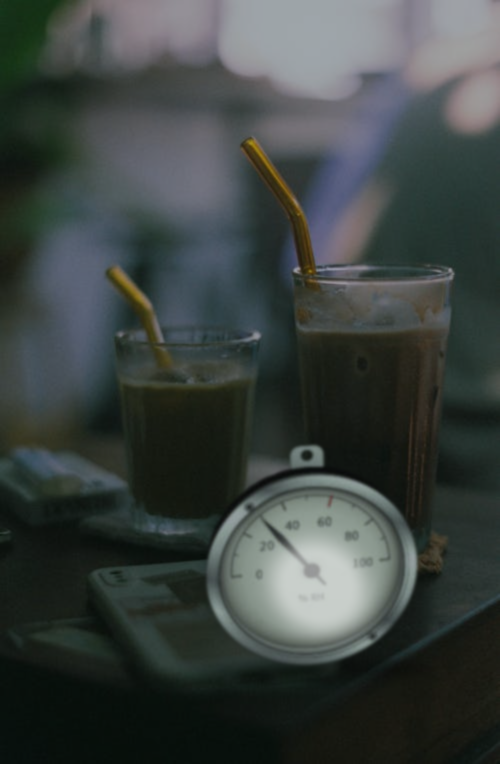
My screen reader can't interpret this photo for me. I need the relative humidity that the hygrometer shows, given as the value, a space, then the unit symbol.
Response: 30 %
